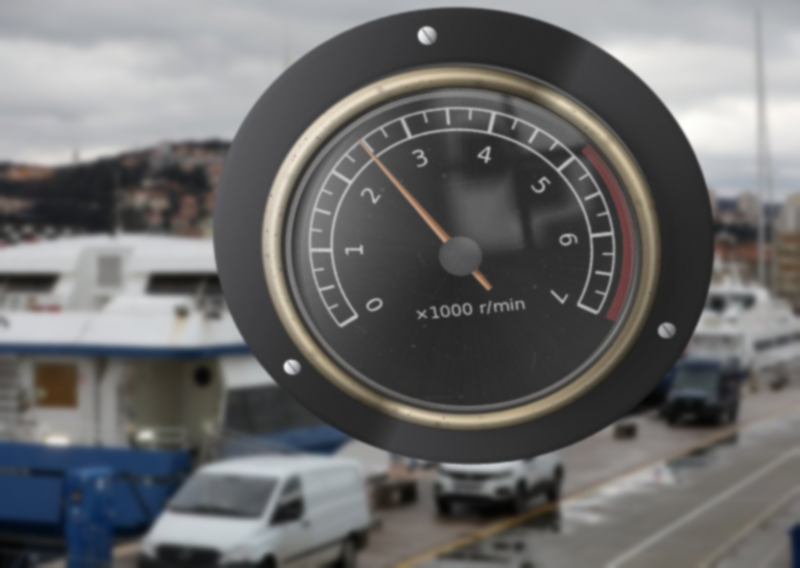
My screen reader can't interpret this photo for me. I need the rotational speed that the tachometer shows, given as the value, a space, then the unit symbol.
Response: 2500 rpm
